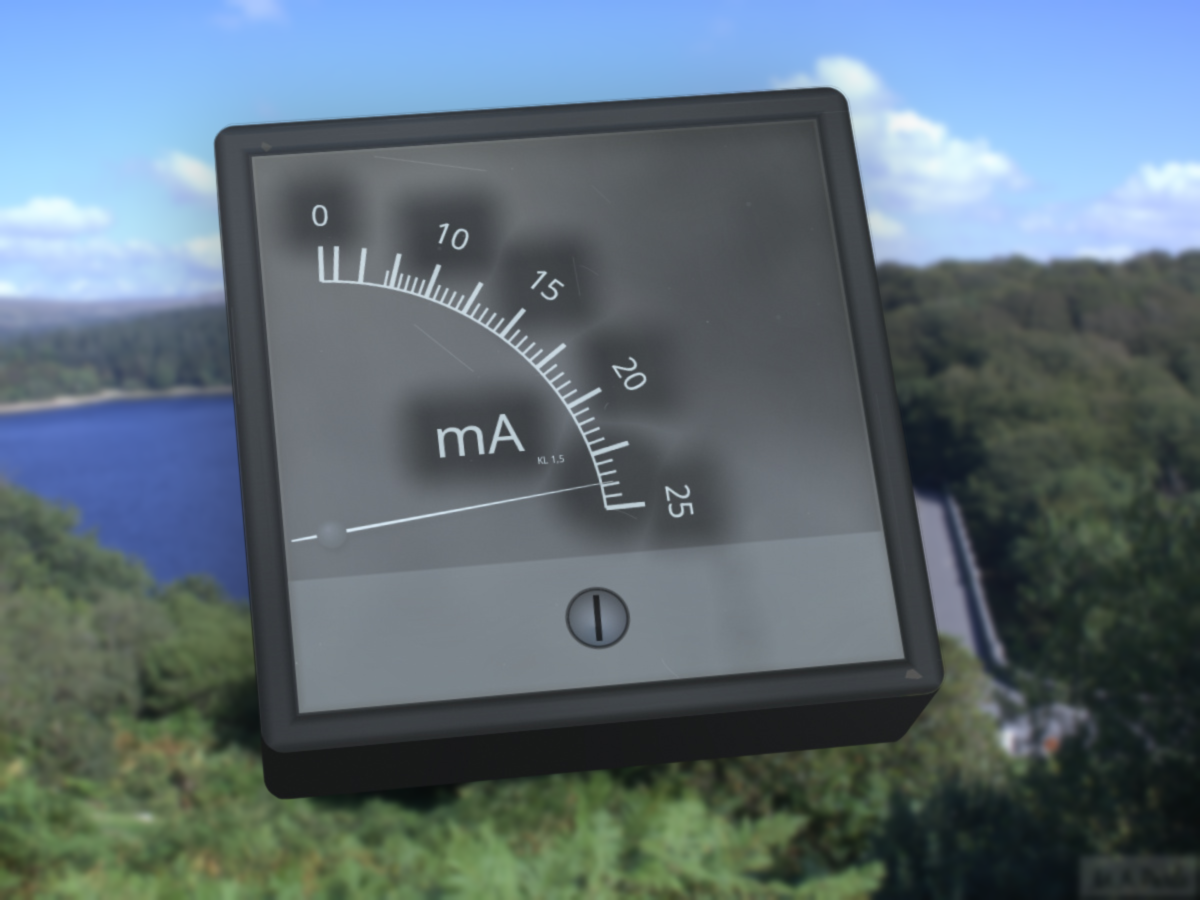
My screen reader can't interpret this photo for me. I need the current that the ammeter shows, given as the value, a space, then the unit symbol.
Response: 24 mA
